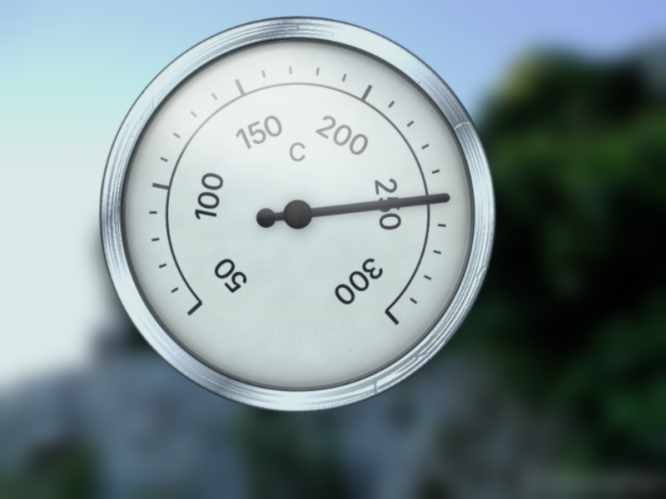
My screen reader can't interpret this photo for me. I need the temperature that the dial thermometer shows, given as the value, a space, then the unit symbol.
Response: 250 °C
